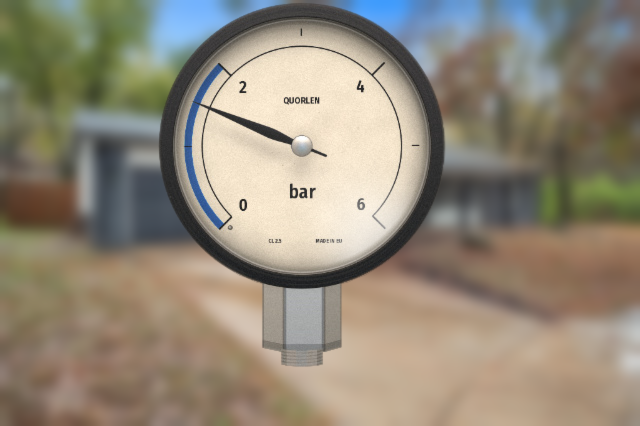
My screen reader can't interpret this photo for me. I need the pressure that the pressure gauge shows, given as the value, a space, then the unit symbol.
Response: 1.5 bar
